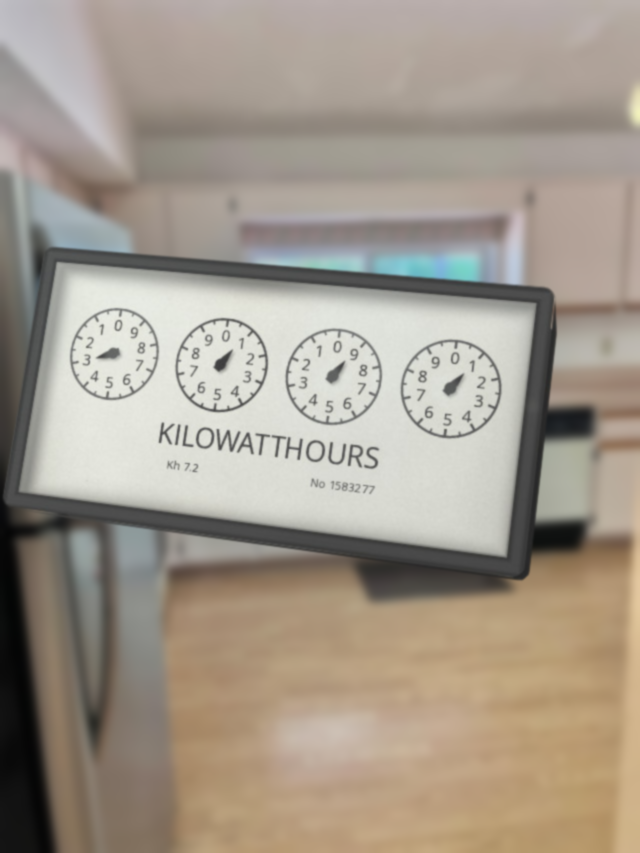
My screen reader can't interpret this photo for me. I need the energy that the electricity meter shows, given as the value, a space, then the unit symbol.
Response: 3091 kWh
